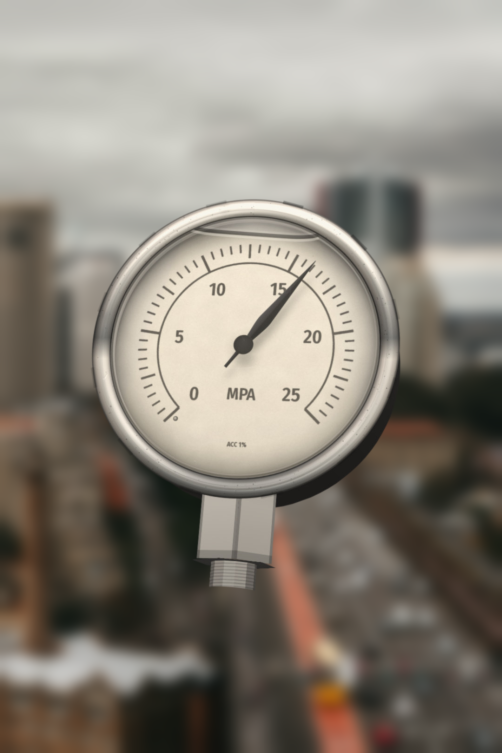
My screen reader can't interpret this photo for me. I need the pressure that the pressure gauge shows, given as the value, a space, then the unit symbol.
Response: 16 MPa
